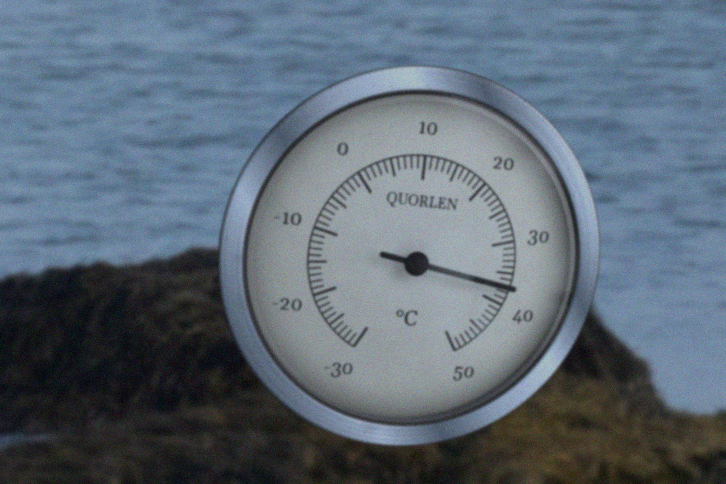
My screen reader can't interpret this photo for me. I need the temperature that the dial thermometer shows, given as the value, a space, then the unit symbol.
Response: 37 °C
